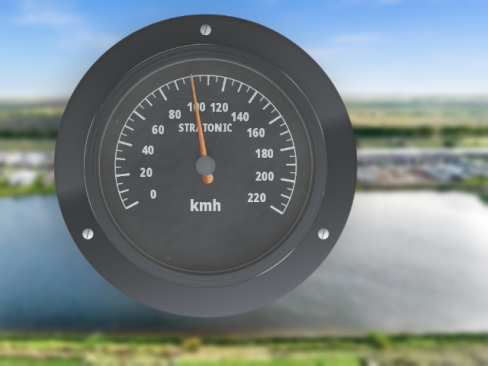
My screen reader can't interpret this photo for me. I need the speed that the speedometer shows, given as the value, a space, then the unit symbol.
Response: 100 km/h
